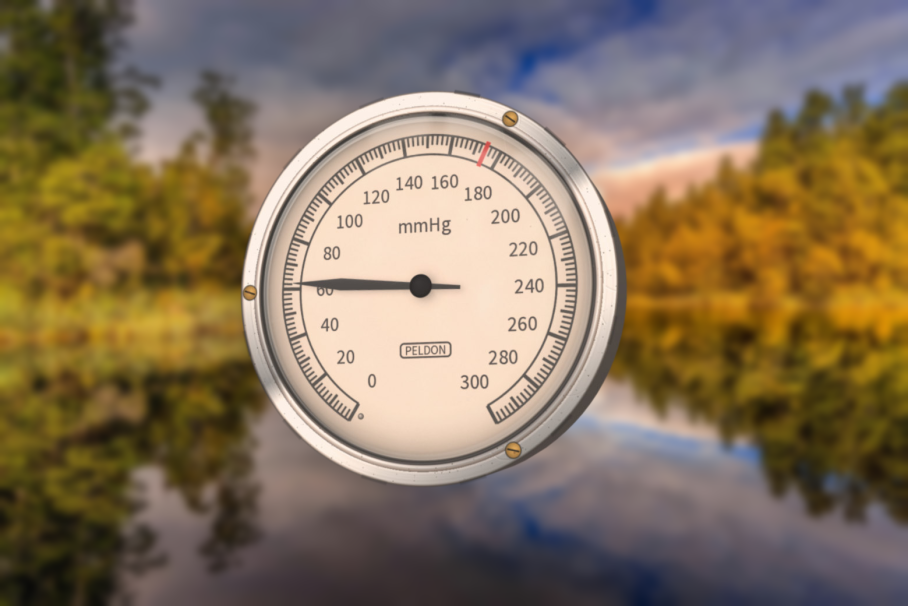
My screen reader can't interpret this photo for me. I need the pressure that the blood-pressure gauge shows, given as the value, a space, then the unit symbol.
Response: 62 mmHg
